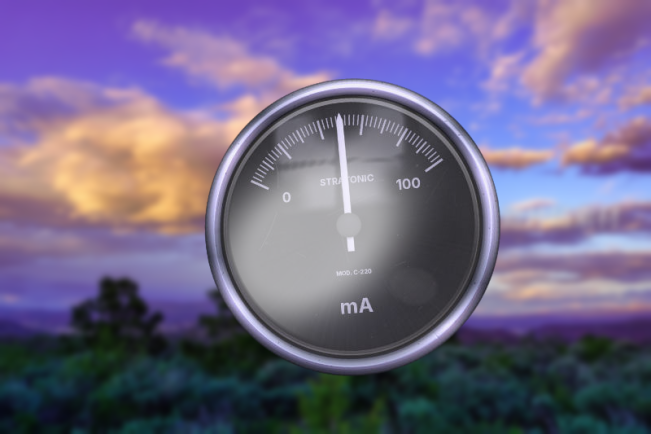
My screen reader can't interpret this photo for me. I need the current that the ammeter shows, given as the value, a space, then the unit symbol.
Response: 50 mA
